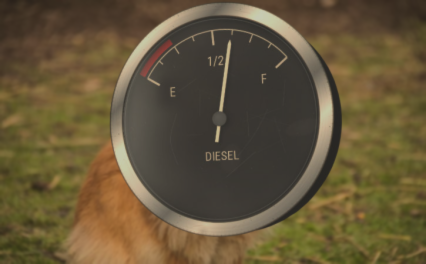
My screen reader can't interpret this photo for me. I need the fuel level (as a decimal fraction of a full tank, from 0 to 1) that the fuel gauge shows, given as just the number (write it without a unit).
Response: 0.625
